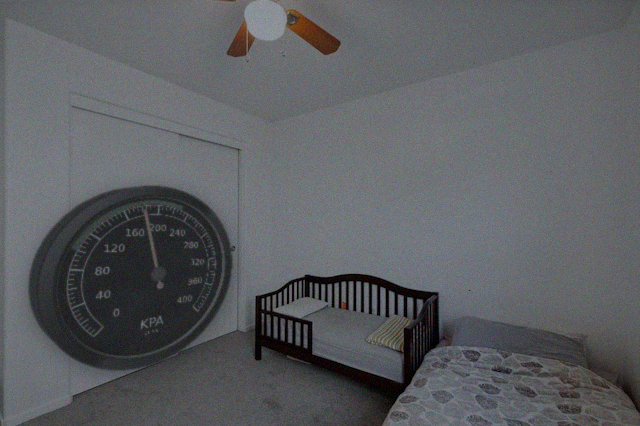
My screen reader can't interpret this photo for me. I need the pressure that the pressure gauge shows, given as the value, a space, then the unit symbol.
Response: 180 kPa
